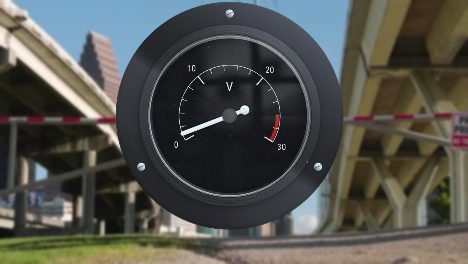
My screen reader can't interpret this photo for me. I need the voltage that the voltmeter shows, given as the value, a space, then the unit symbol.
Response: 1 V
